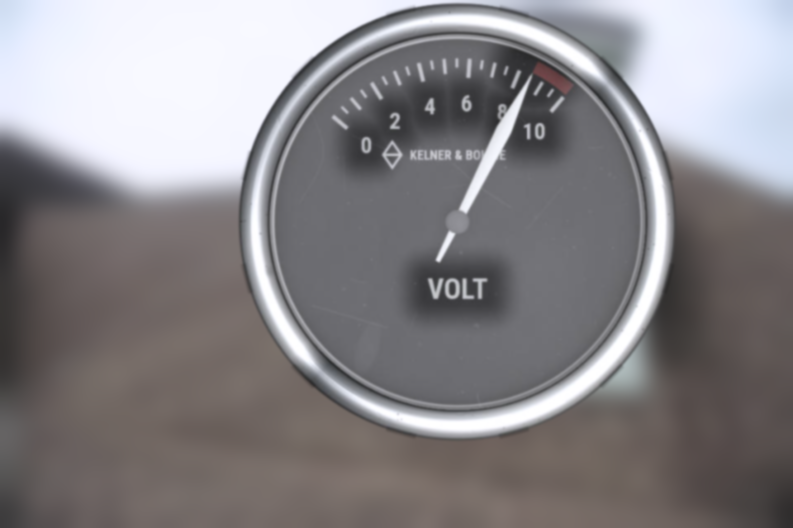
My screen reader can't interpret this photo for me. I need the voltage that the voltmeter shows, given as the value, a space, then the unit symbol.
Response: 8.5 V
